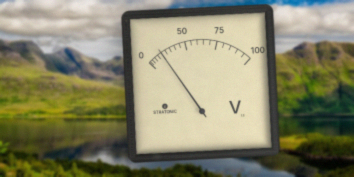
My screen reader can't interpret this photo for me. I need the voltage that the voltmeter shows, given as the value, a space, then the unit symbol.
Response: 25 V
